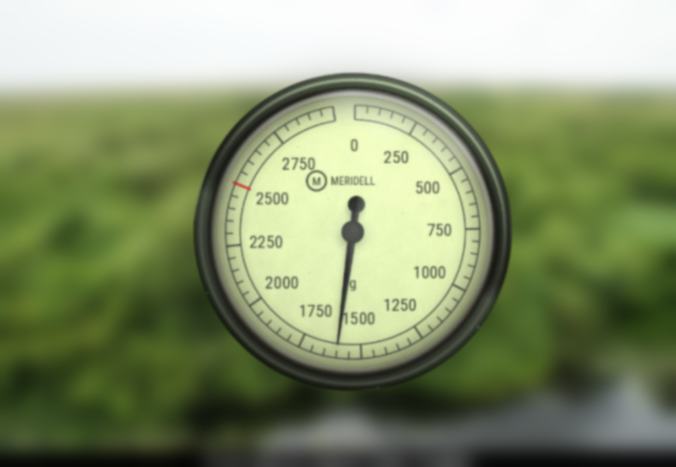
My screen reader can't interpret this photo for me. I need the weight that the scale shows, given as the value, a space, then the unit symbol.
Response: 1600 g
